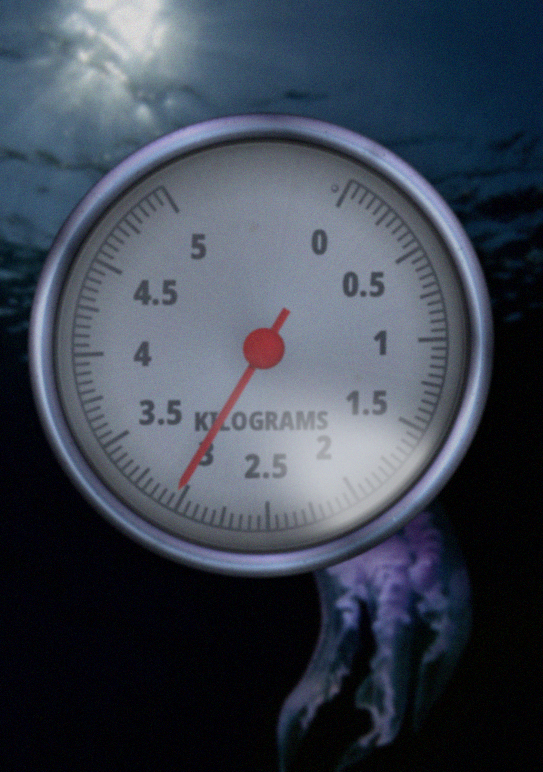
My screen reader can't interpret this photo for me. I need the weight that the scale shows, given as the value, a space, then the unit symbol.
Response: 3.05 kg
